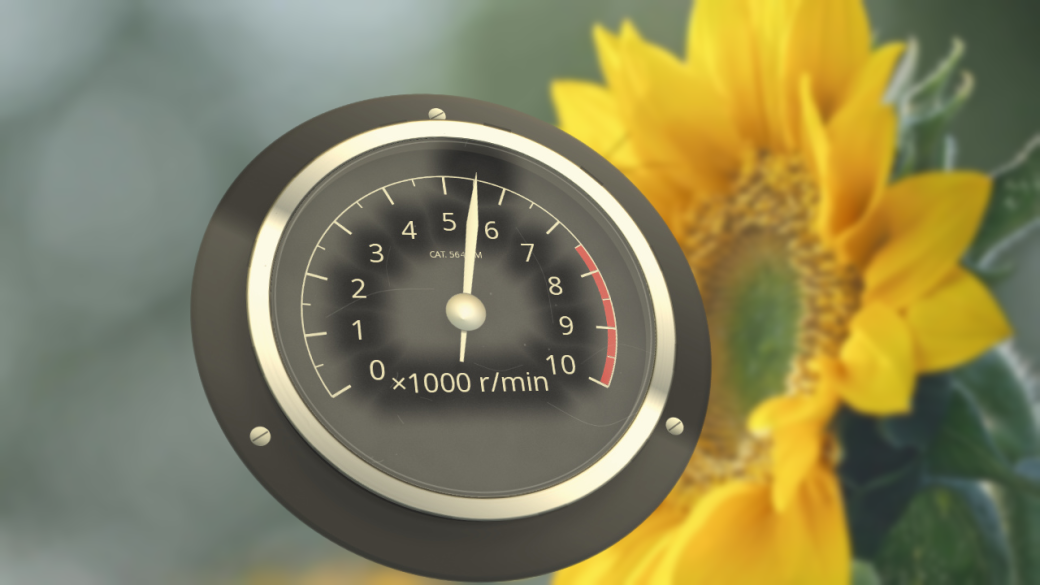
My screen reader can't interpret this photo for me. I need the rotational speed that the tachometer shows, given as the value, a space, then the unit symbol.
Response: 5500 rpm
